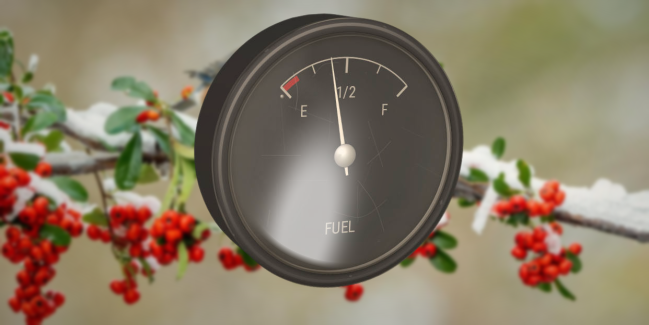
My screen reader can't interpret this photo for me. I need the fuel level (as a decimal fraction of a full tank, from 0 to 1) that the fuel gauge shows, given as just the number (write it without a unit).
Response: 0.375
